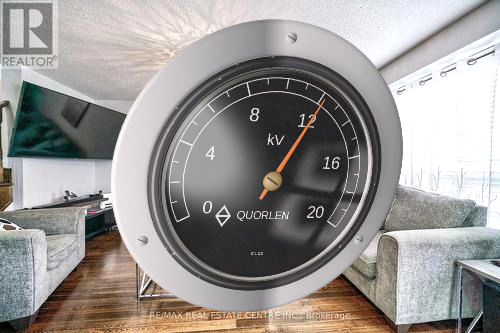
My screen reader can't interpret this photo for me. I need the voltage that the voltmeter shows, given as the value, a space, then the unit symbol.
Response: 12 kV
